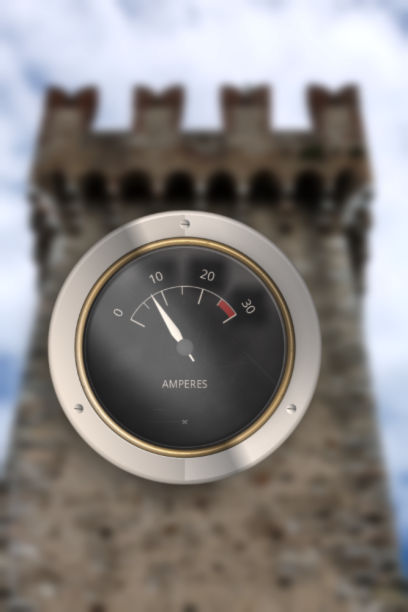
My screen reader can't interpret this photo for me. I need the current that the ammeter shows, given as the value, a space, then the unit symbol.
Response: 7.5 A
